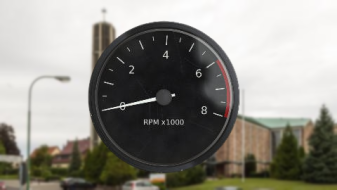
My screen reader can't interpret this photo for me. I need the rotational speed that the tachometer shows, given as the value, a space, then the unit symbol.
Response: 0 rpm
